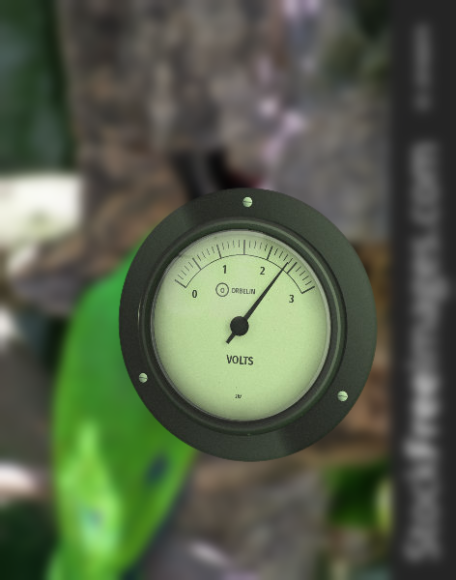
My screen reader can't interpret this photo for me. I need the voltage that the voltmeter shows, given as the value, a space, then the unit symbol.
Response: 2.4 V
